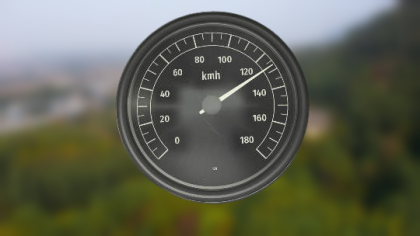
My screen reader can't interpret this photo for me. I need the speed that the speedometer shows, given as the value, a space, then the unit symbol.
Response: 127.5 km/h
